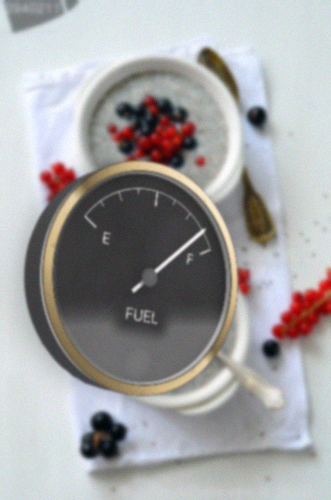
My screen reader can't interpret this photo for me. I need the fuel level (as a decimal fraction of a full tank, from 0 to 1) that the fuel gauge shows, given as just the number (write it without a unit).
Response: 0.875
